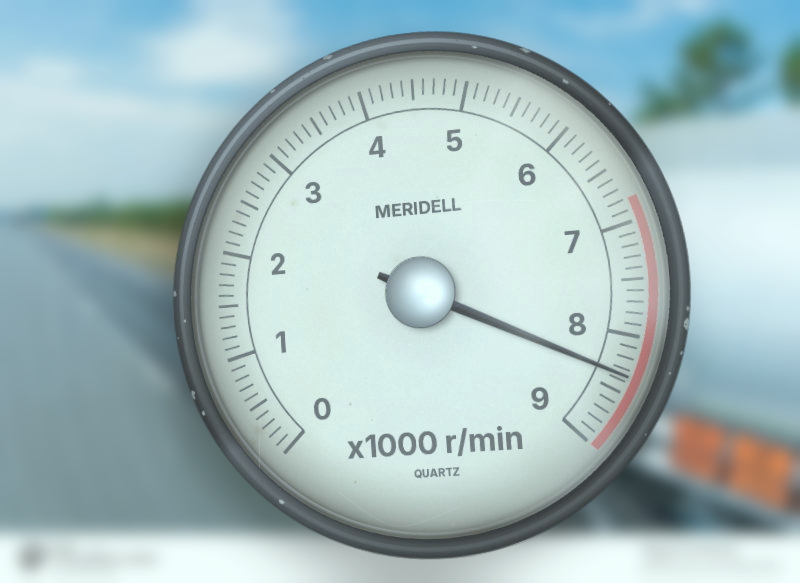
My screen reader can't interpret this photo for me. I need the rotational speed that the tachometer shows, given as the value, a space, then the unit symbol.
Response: 8350 rpm
